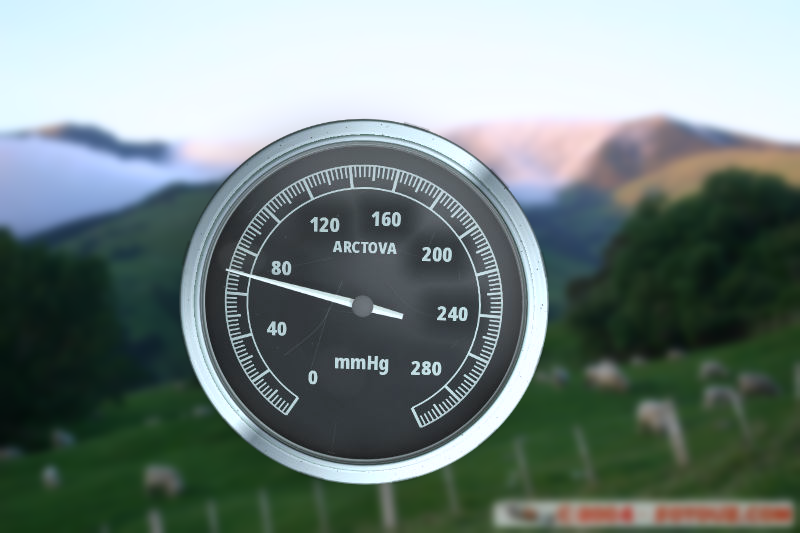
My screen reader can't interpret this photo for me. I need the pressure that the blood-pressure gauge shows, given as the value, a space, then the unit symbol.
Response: 70 mmHg
